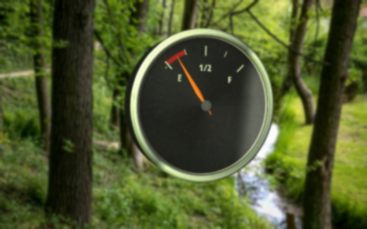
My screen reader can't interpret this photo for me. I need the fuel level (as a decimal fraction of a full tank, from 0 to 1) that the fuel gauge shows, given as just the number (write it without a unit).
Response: 0.125
